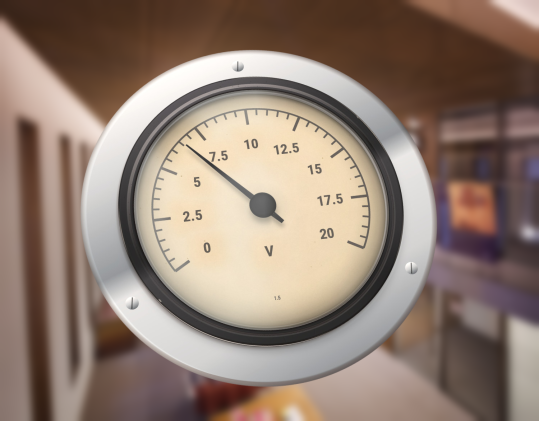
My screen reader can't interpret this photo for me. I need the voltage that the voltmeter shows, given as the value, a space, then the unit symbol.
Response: 6.5 V
